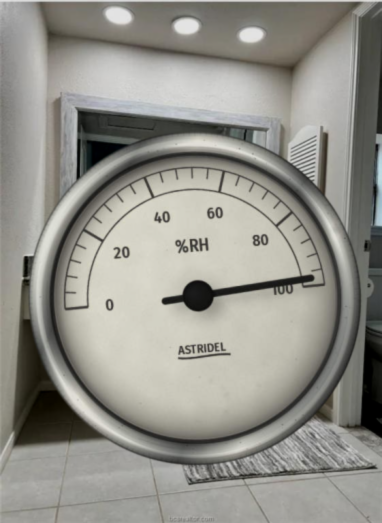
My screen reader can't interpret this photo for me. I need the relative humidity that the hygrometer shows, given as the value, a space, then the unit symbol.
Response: 98 %
